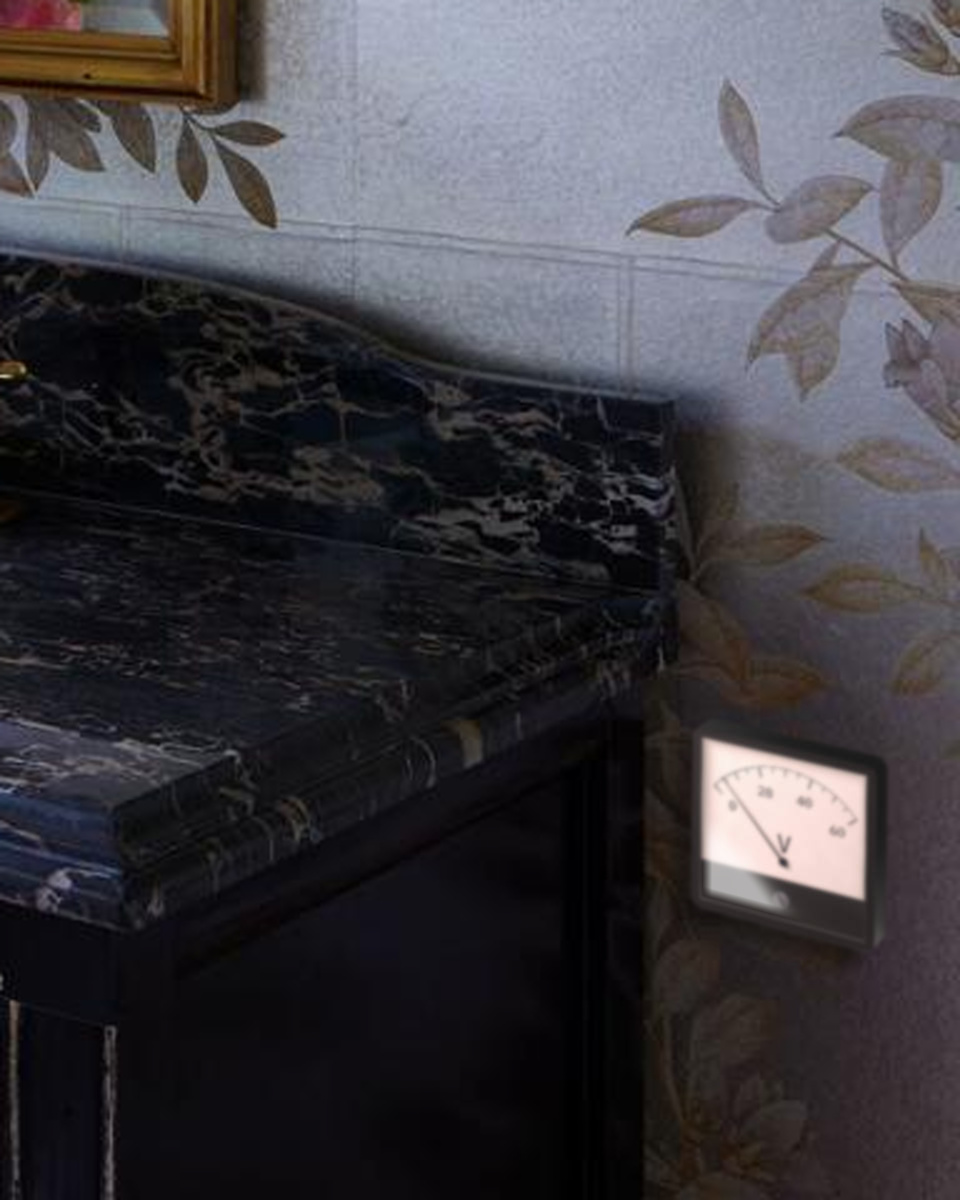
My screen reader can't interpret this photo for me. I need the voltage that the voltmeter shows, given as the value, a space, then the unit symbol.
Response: 5 V
